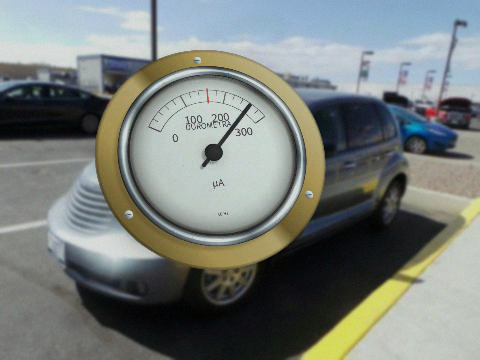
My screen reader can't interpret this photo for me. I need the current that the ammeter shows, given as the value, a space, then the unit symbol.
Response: 260 µA
